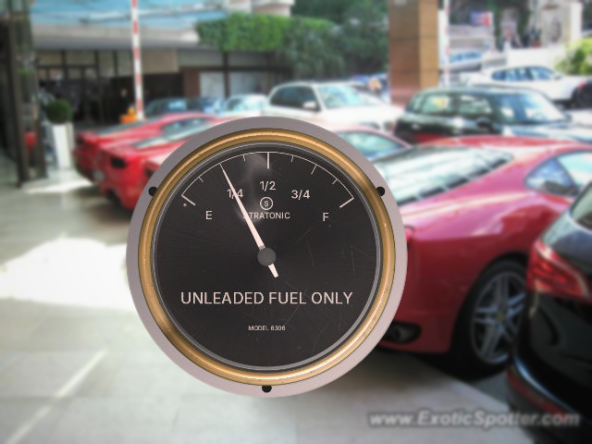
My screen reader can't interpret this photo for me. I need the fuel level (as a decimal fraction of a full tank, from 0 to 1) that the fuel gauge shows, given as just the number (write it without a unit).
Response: 0.25
